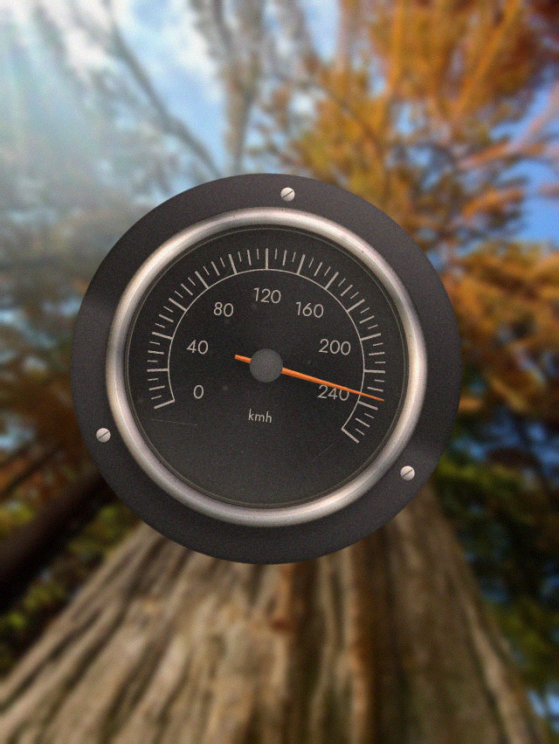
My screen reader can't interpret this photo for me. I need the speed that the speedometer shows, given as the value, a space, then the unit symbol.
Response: 235 km/h
